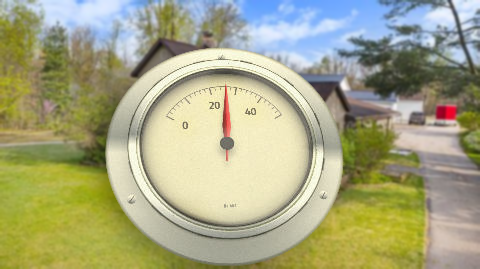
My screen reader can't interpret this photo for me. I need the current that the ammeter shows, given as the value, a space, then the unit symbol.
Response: 26 A
